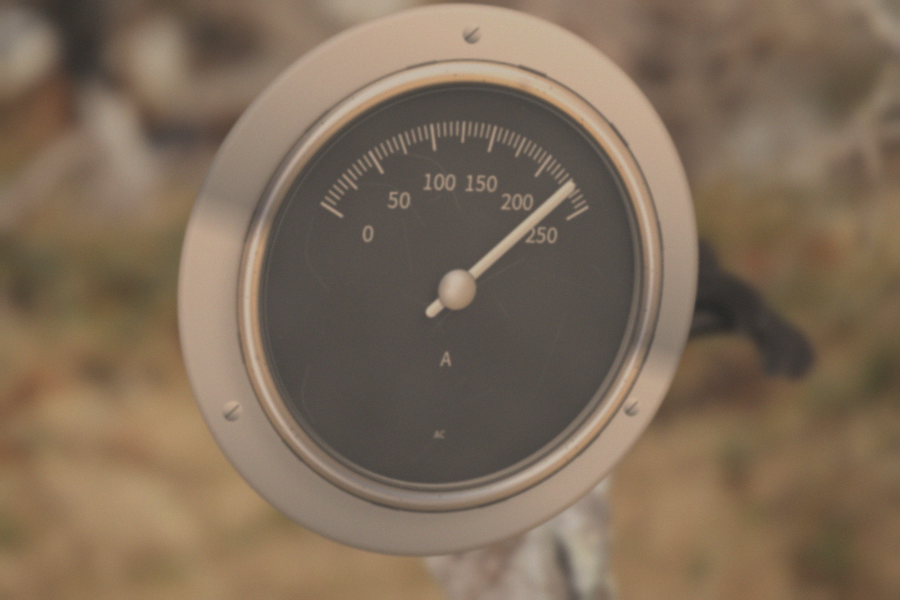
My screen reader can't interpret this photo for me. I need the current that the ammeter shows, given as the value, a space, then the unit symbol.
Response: 225 A
